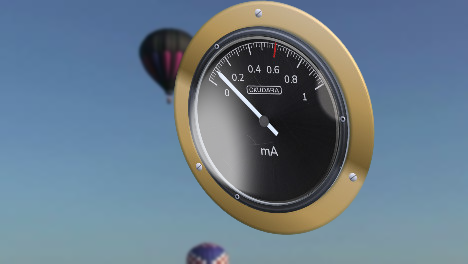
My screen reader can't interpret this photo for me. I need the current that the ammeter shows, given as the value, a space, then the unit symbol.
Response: 0.1 mA
